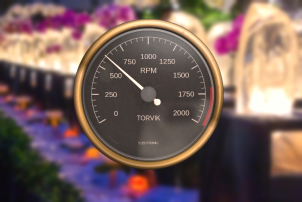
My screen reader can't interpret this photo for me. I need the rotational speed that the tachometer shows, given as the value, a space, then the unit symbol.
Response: 600 rpm
